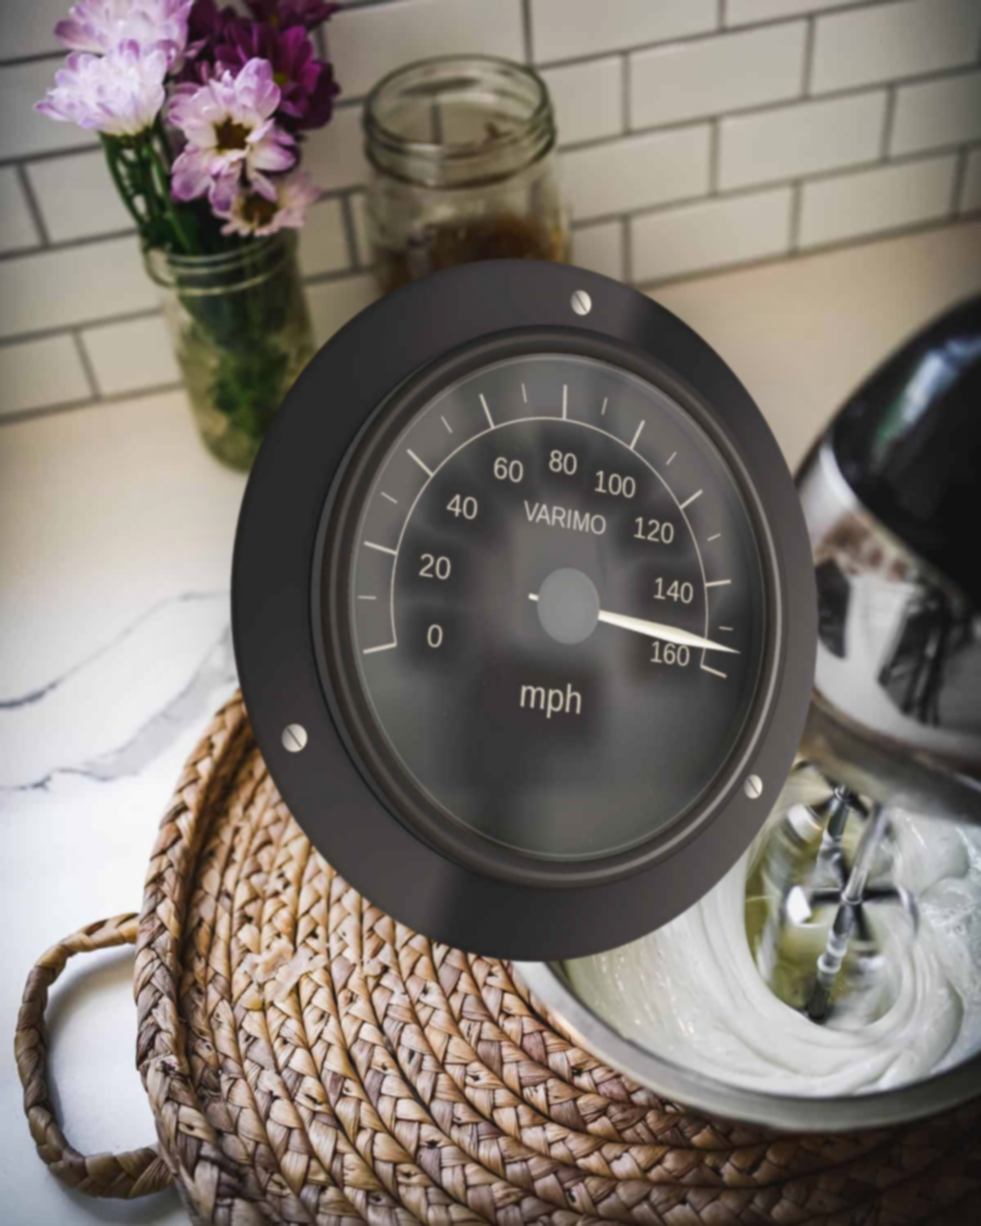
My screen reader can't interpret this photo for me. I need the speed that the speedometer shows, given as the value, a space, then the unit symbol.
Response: 155 mph
